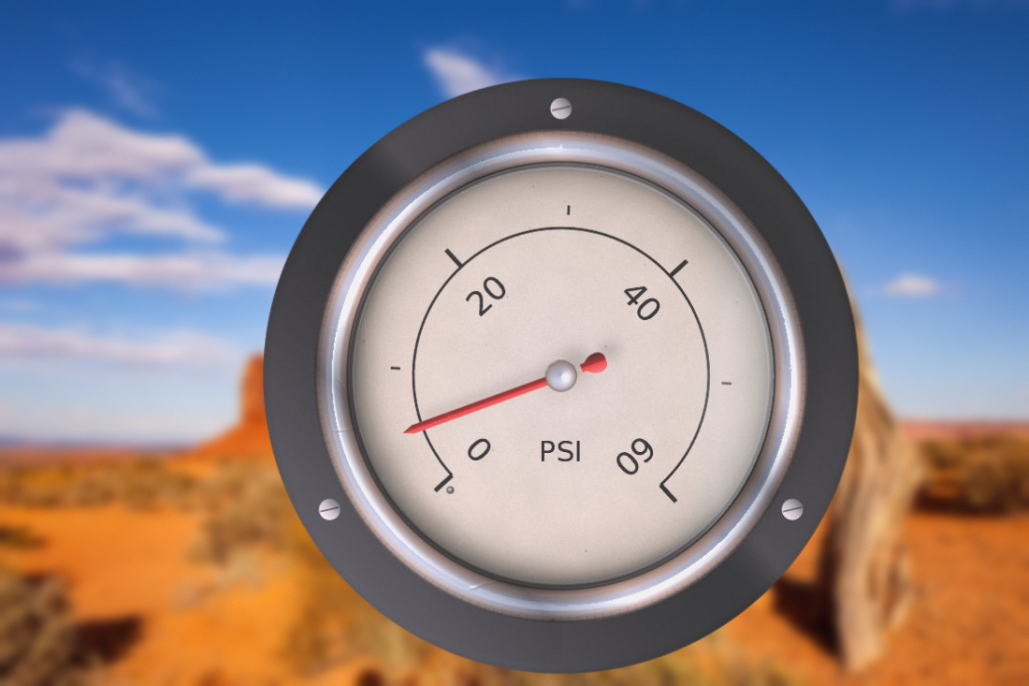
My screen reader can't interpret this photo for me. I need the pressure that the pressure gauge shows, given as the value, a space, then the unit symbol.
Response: 5 psi
